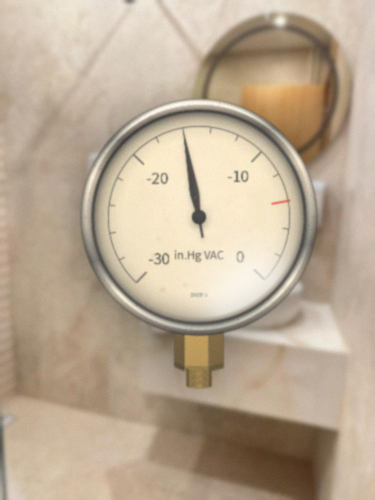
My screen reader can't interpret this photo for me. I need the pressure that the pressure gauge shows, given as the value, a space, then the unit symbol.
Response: -16 inHg
